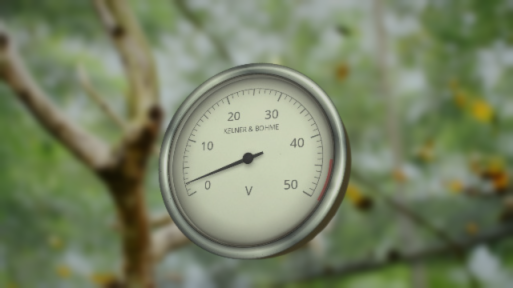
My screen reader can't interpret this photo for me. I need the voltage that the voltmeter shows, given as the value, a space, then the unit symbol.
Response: 2 V
